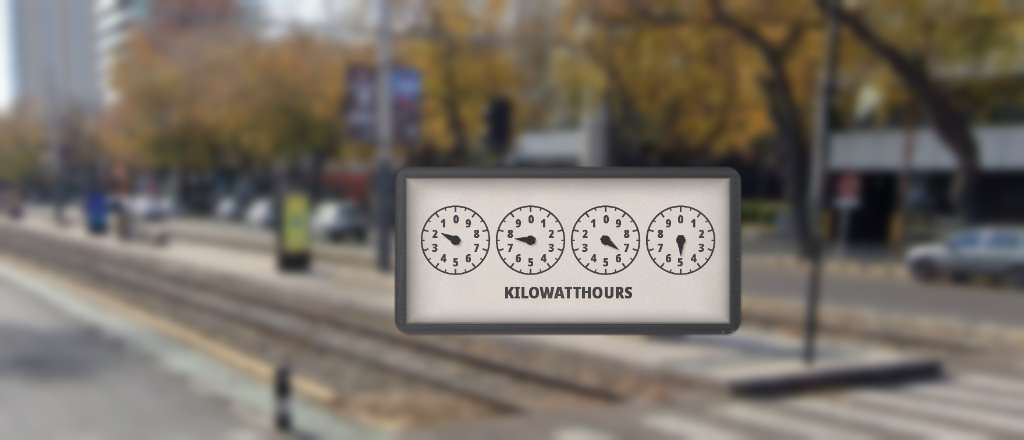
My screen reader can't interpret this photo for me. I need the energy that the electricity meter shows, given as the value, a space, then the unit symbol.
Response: 1765 kWh
